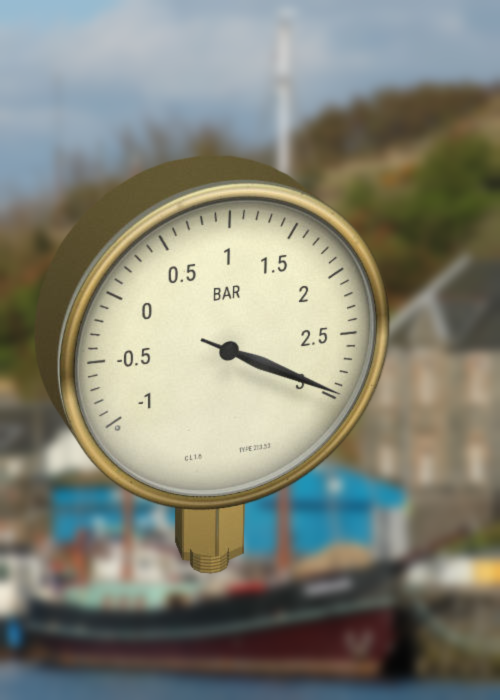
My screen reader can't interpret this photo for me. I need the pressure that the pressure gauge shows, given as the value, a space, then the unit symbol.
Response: 2.95 bar
